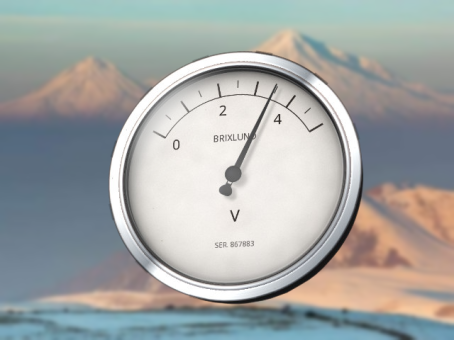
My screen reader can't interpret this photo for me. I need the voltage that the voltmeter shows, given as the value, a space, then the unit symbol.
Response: 3.5 V
